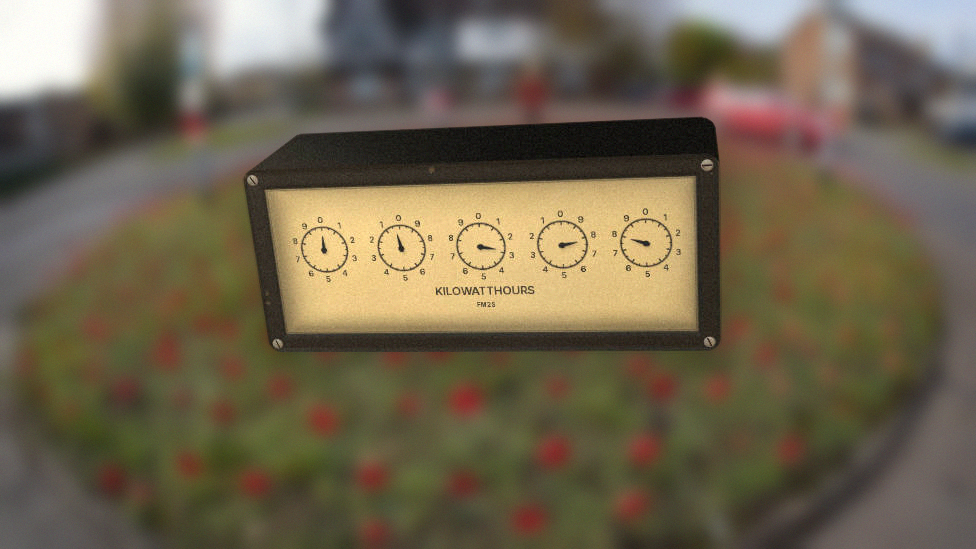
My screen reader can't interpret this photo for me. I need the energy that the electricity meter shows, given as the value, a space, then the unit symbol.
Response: 278 kWh
